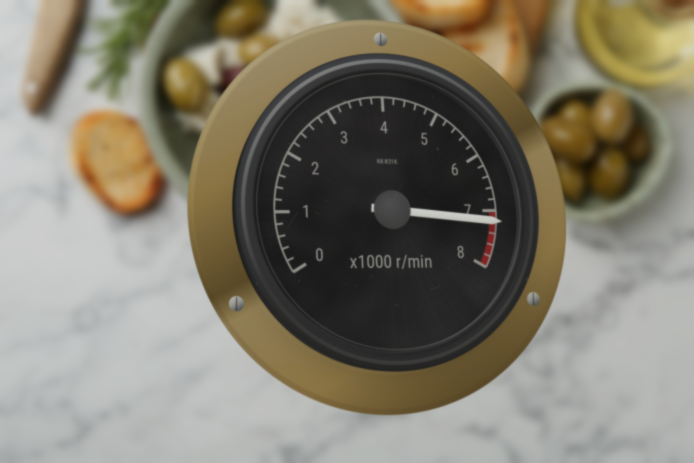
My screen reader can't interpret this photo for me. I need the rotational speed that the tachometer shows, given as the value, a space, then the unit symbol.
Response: 7200 rpm
